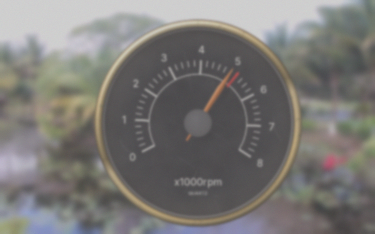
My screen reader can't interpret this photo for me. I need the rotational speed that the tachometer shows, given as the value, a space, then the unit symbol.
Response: 5000 rpm
